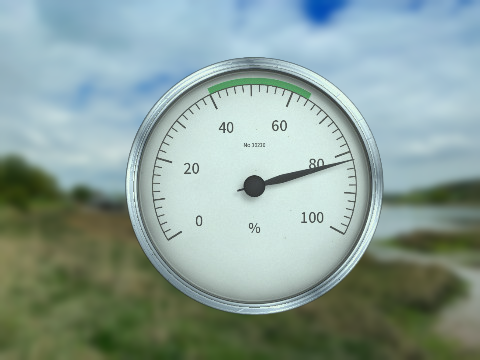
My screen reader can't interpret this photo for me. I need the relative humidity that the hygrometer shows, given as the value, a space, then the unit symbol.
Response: 82 %
